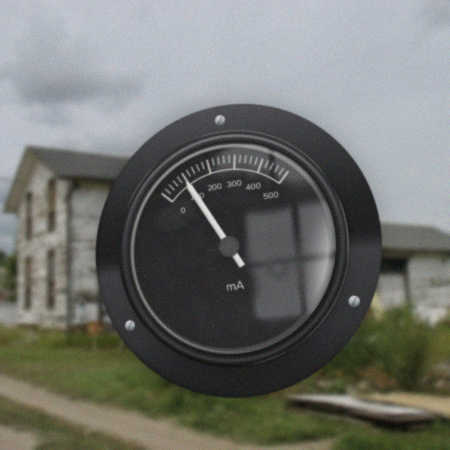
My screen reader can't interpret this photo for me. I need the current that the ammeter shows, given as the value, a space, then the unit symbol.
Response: 100 mA
